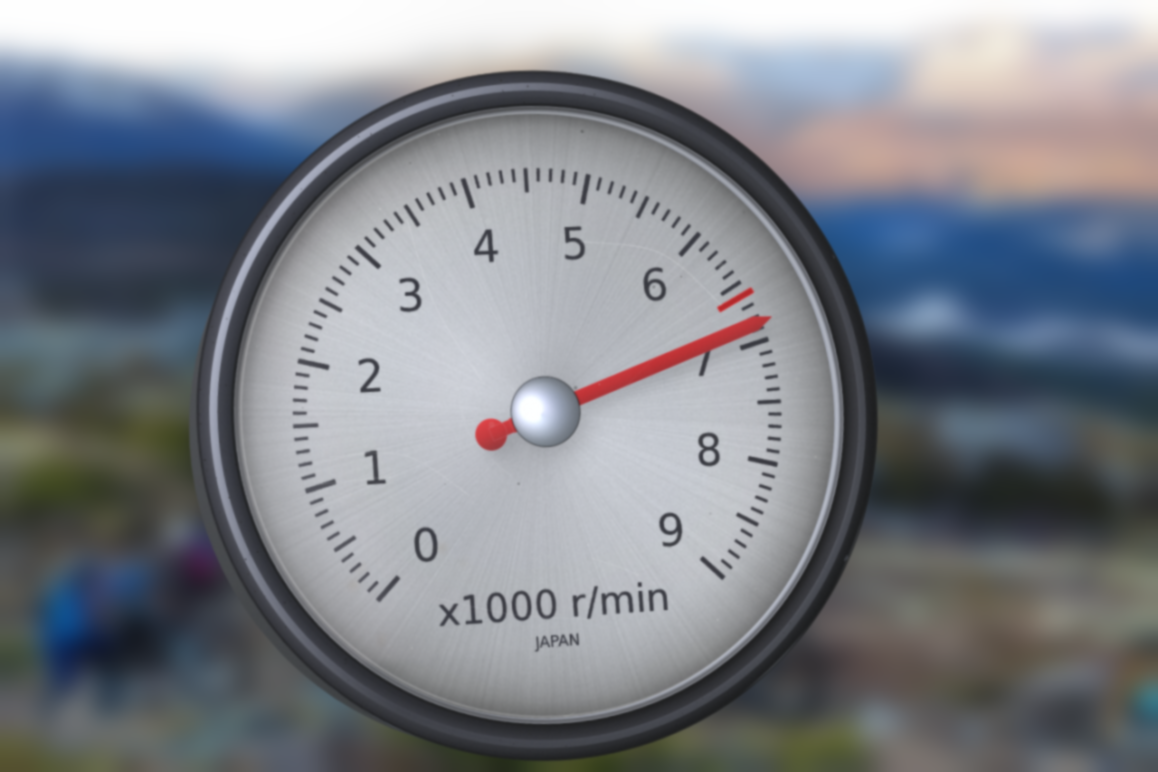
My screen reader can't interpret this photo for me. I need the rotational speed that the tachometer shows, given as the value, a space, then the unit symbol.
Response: 6850 rpm
